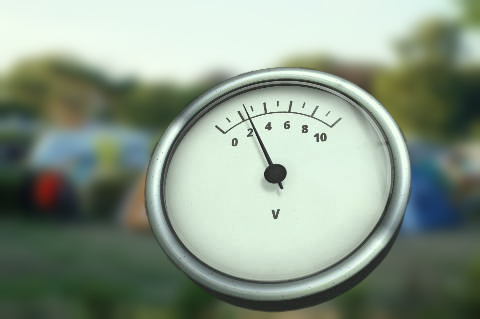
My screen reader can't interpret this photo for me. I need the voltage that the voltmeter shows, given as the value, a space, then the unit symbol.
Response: 2.5 V
